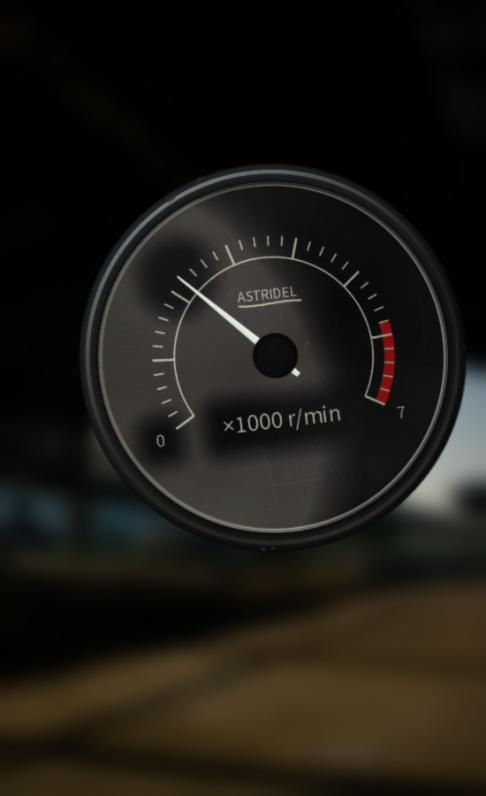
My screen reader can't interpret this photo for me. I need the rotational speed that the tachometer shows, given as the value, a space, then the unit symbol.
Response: 2200 rpm
